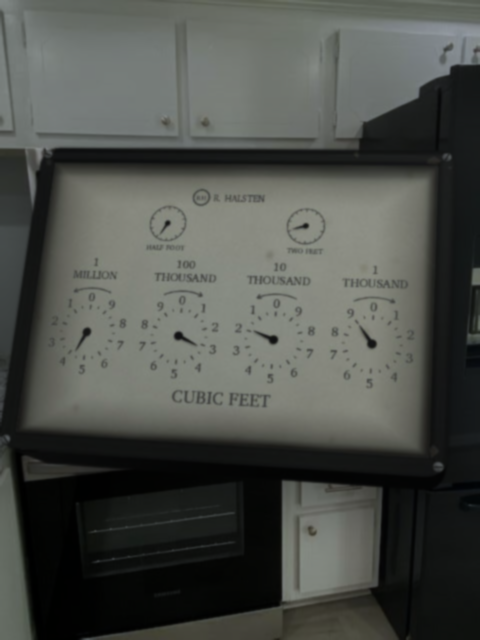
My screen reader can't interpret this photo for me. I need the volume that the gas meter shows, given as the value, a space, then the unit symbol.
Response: 431900 ft³
